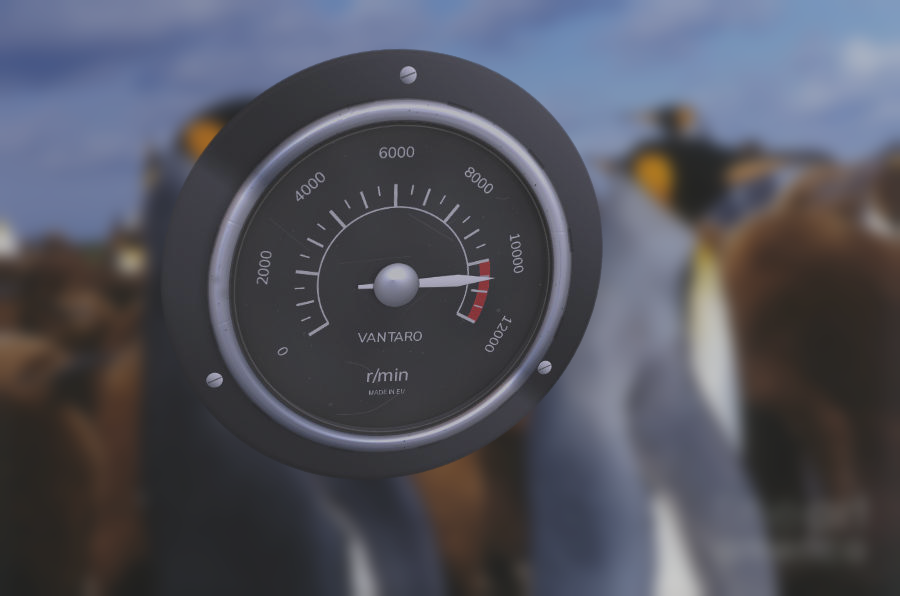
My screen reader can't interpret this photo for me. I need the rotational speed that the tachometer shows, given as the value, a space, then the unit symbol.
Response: 10500 rpm
